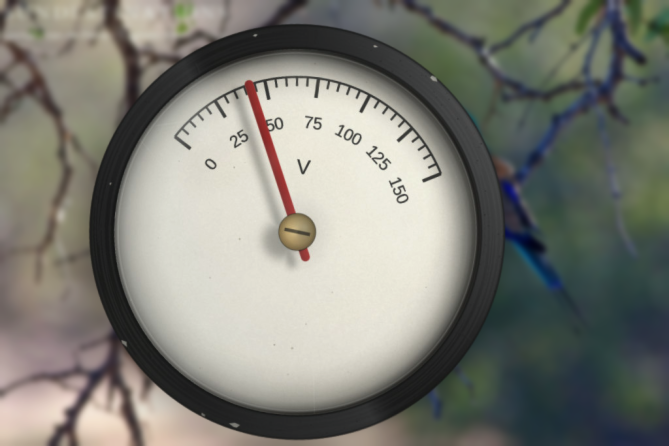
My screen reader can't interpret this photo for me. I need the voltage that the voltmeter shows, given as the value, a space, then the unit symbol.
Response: 42.5 V
